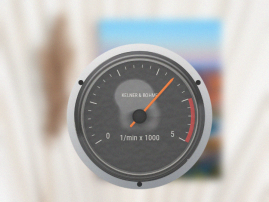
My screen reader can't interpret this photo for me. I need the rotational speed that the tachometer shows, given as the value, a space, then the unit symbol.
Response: 3400 rpm
